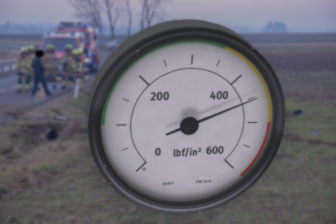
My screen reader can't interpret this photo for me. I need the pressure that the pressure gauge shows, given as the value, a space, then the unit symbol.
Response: 450 psi
